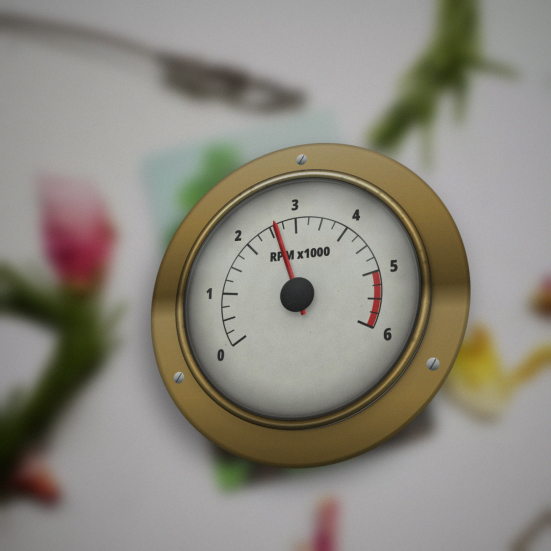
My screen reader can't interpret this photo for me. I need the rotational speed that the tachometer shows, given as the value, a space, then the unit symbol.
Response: 2625 rpm
